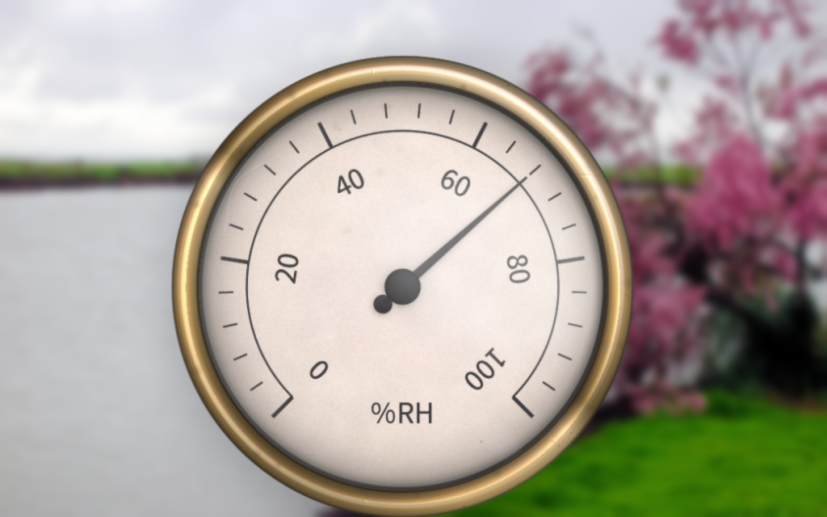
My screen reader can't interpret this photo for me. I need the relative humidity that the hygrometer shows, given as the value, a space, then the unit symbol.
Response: 68 %
